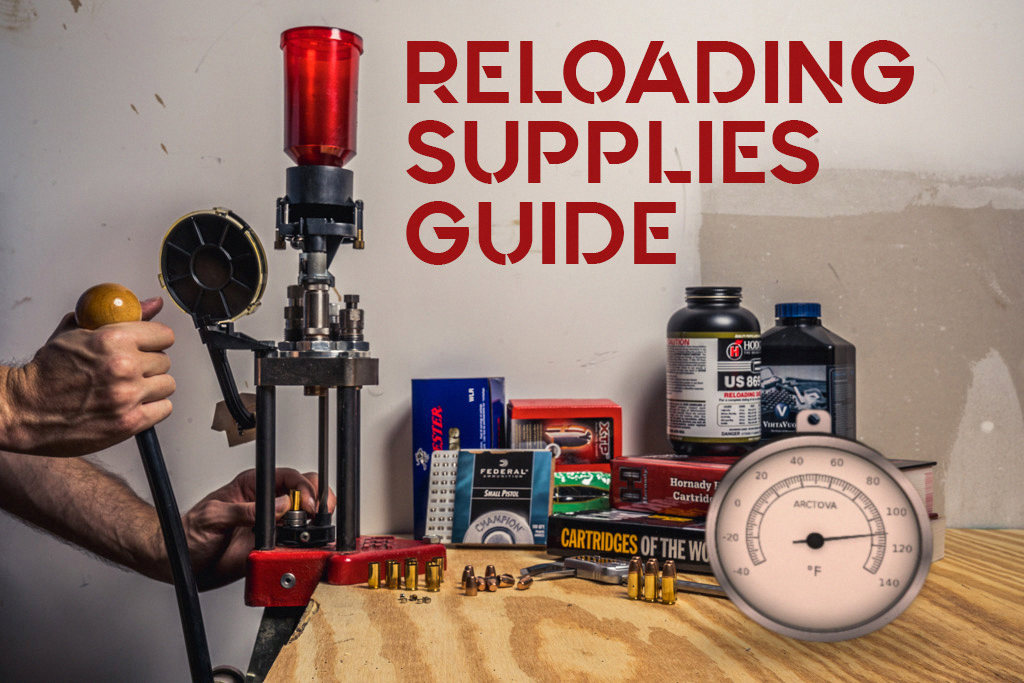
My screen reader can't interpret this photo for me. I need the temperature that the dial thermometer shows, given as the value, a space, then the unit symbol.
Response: 110 °F
